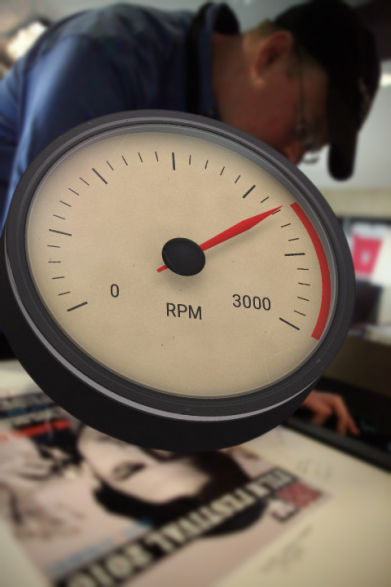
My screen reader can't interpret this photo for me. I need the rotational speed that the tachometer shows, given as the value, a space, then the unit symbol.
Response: 2200 rpm
